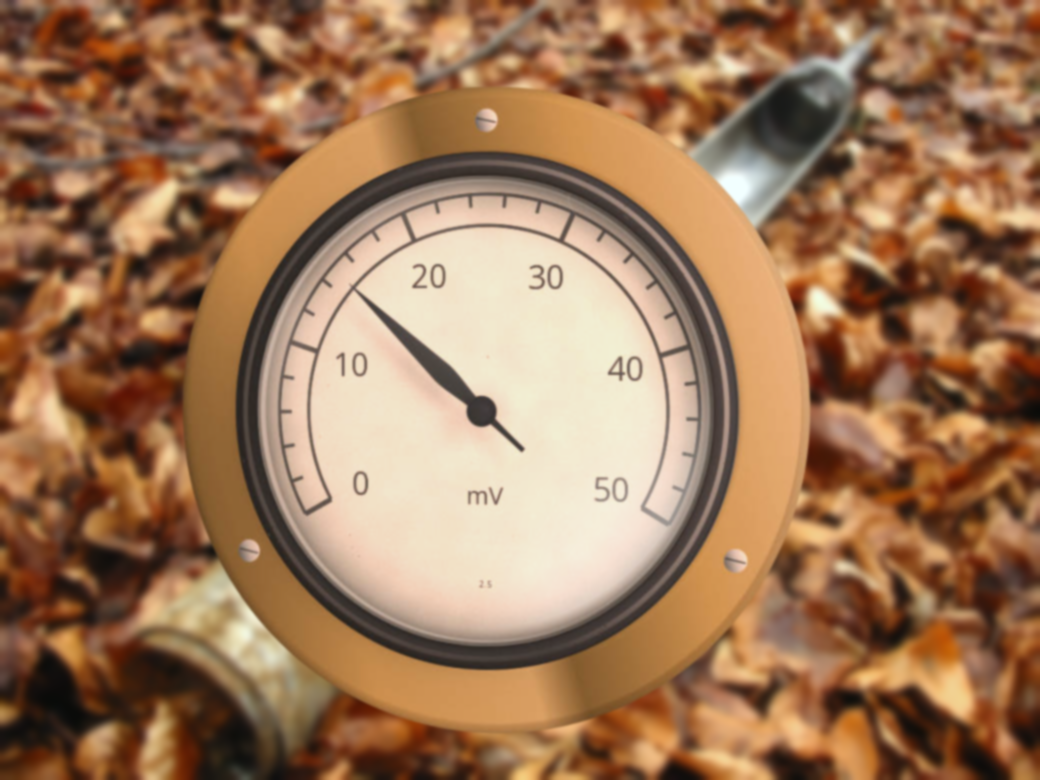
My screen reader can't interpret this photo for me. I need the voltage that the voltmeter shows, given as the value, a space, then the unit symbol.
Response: 15 mV
